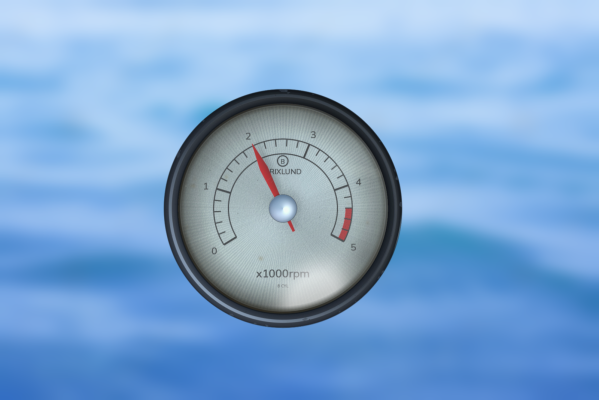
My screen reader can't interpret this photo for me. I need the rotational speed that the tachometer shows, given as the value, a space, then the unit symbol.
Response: 2000 rpm
